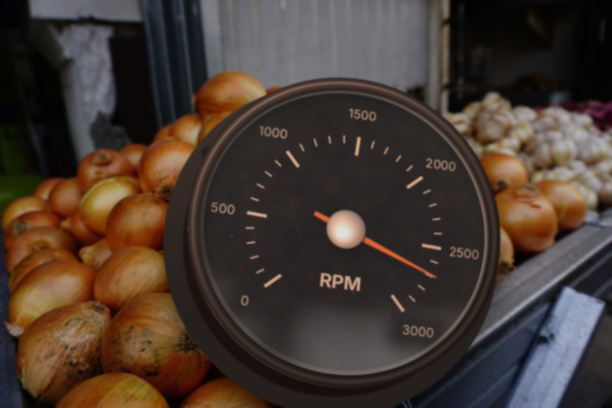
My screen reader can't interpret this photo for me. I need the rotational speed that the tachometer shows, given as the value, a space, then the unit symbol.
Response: 2700 rpm
